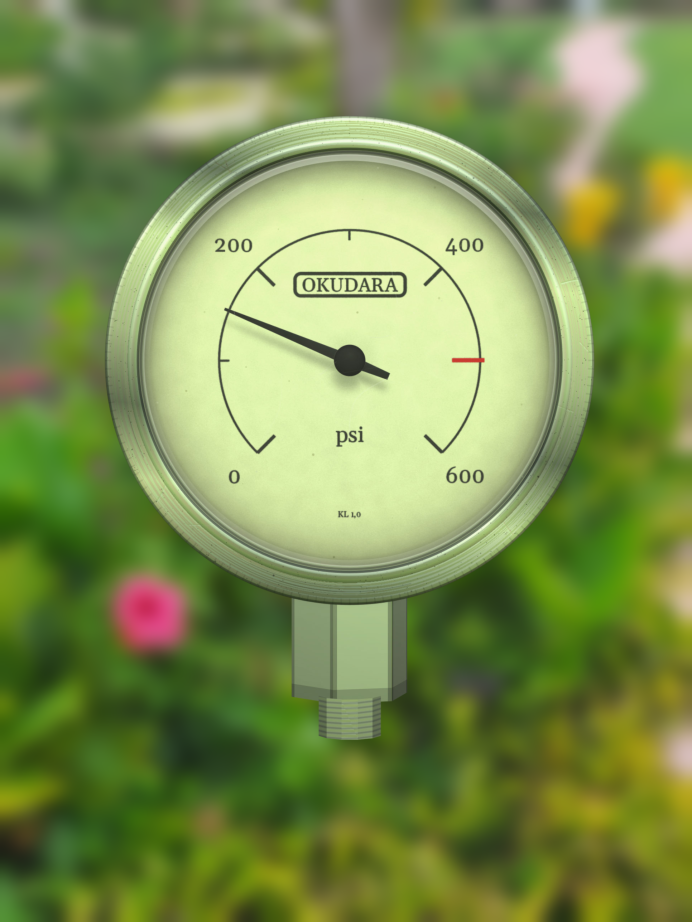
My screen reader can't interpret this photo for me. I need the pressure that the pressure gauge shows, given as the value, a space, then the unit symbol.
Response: 150 psi
